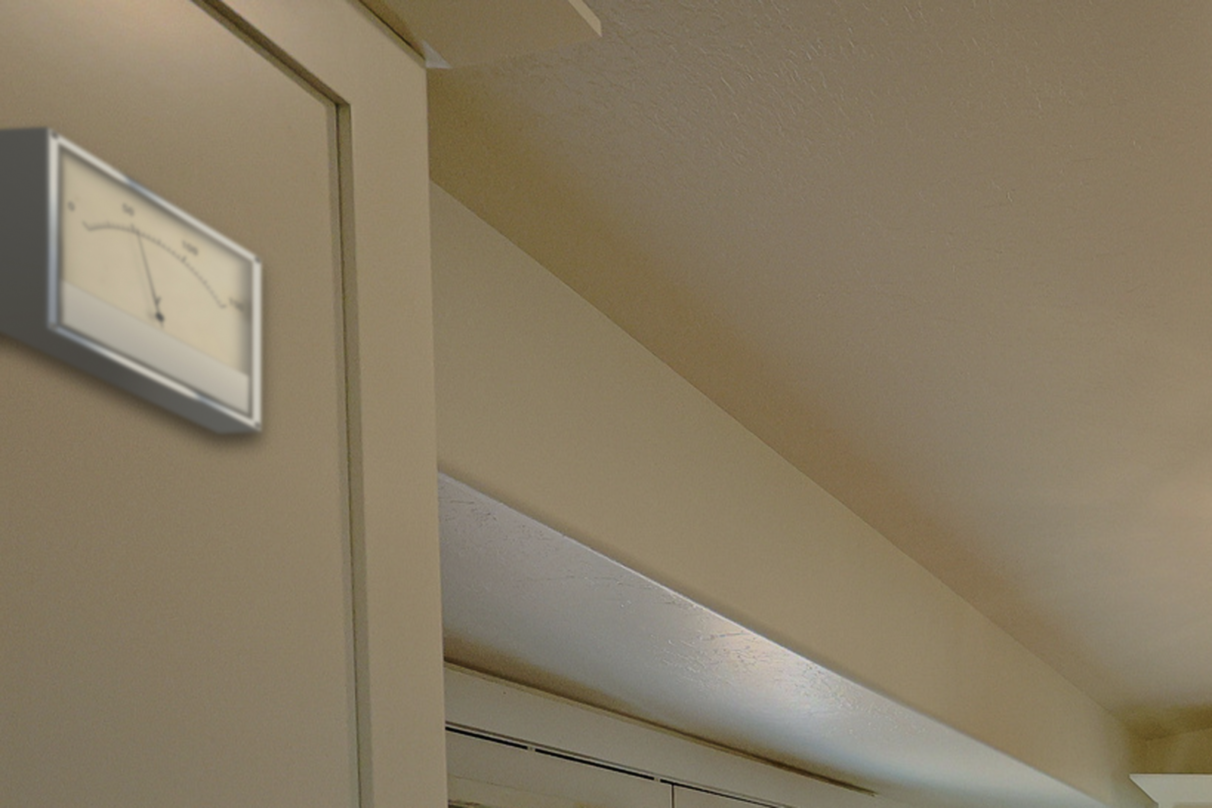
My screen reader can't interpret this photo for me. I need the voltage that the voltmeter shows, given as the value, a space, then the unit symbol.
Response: 50 V
